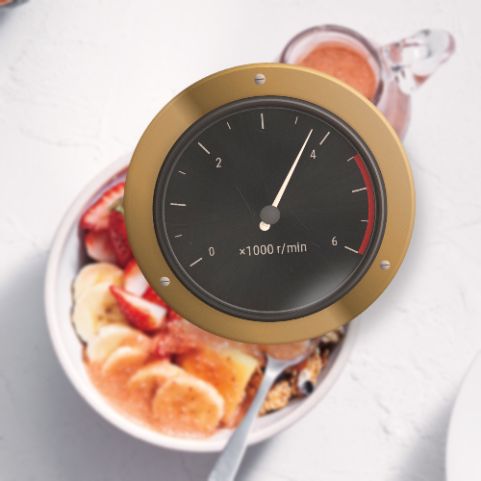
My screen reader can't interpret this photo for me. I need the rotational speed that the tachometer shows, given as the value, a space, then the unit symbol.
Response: 3750 rpm
